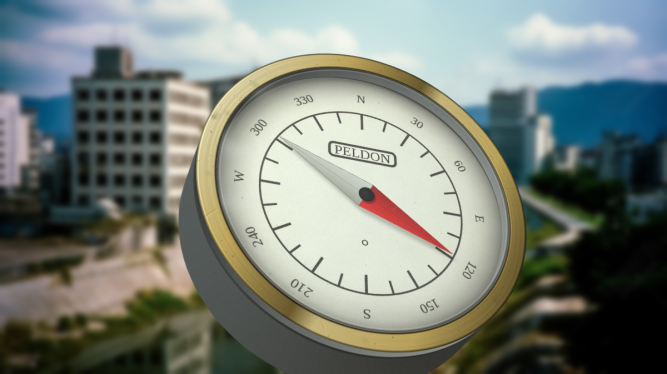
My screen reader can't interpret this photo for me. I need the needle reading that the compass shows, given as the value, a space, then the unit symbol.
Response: 120 °
